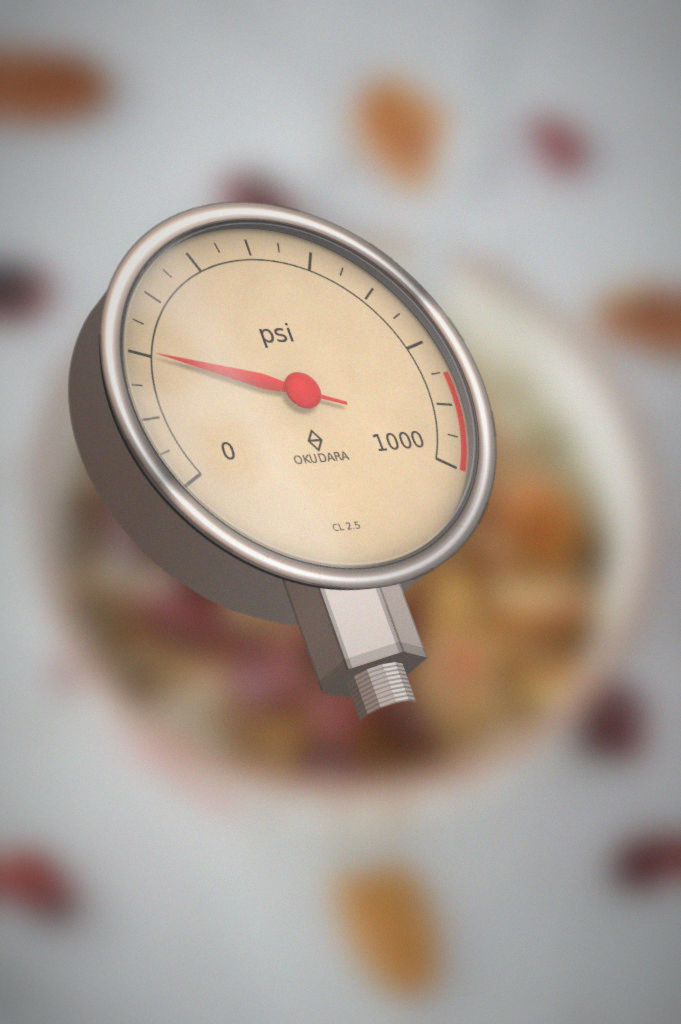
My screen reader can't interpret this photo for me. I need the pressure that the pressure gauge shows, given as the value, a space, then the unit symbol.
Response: 200 psi
